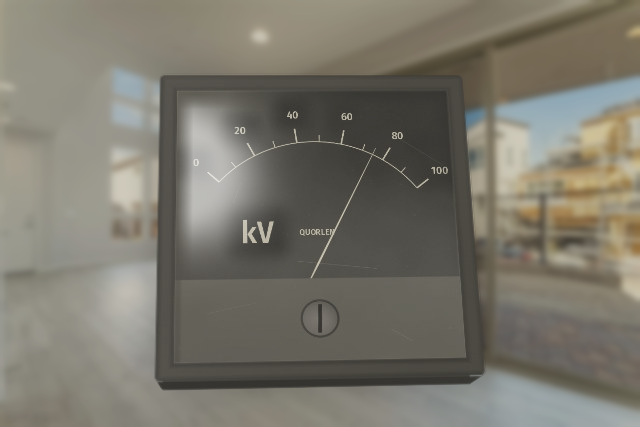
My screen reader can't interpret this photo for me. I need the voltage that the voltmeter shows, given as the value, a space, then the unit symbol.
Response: 75 kV
